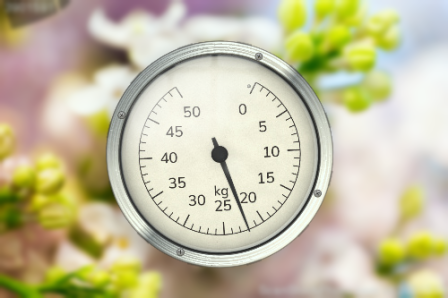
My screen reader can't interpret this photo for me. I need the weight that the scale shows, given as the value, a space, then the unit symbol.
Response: 22 kg
